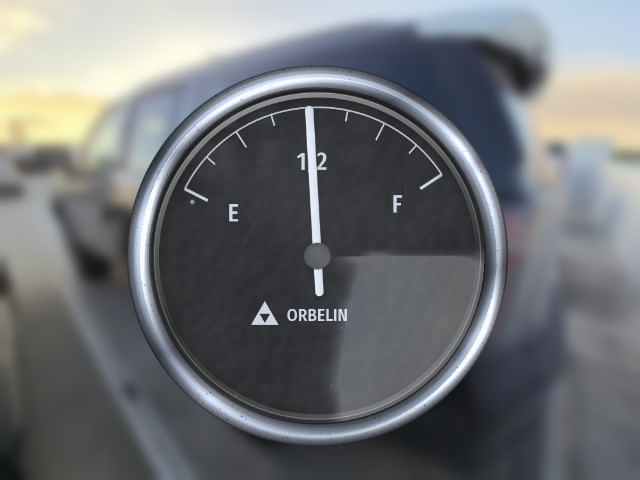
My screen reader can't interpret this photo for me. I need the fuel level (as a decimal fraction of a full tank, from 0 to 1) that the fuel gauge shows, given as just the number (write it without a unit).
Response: 0.5
